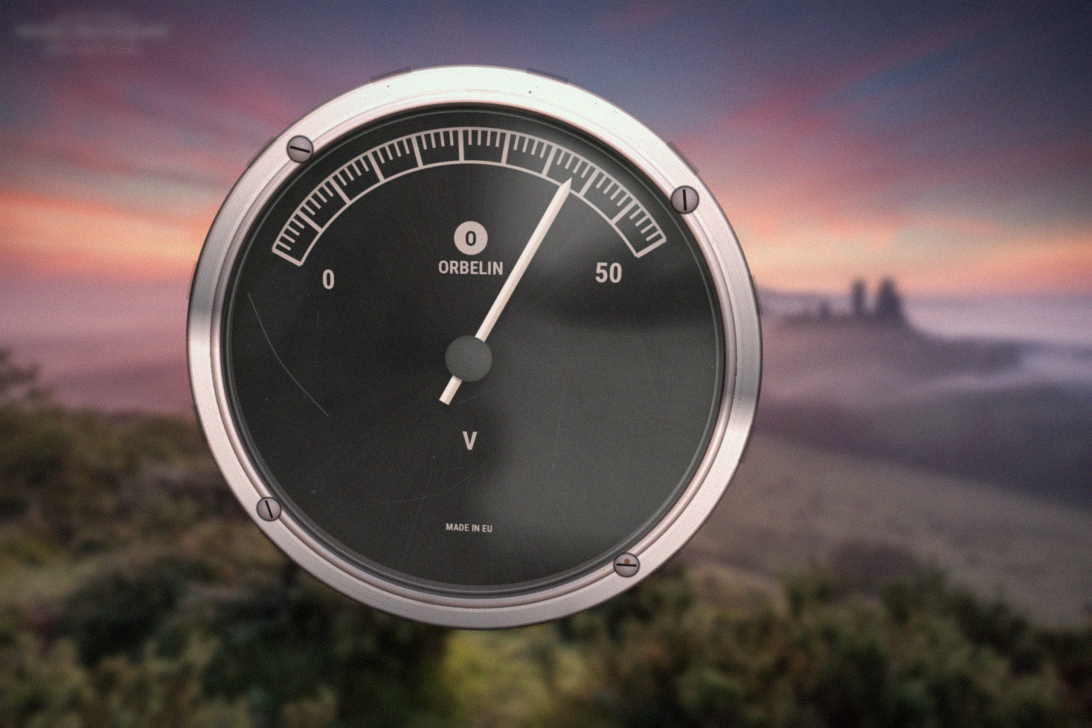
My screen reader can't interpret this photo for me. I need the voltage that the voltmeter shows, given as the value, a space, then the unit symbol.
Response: 38 V
